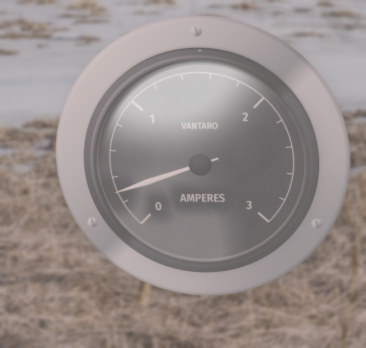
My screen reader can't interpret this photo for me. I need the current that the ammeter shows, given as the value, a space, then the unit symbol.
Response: 0.3 A
